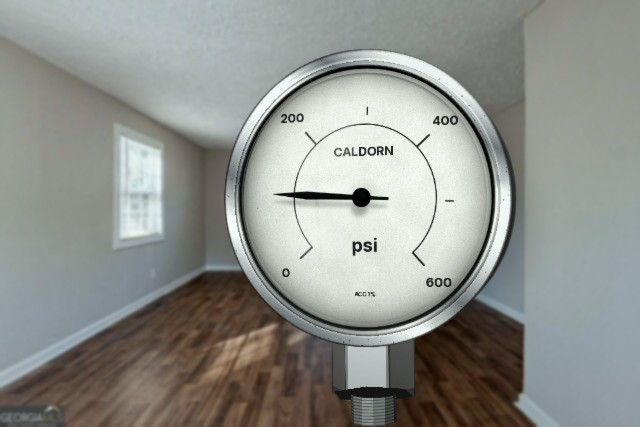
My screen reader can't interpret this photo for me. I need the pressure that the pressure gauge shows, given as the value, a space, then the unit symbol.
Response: 100 psi
